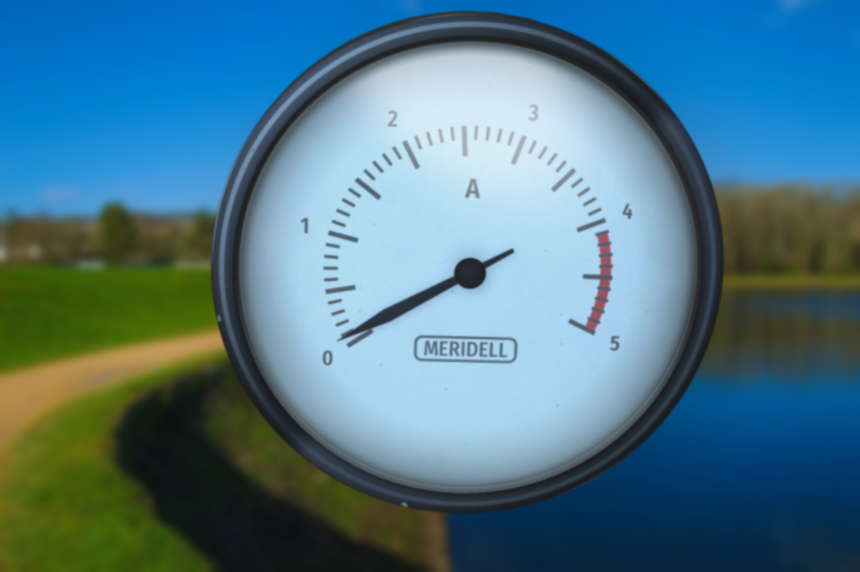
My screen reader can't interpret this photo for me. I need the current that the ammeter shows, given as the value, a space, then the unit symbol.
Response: 0.1 A
